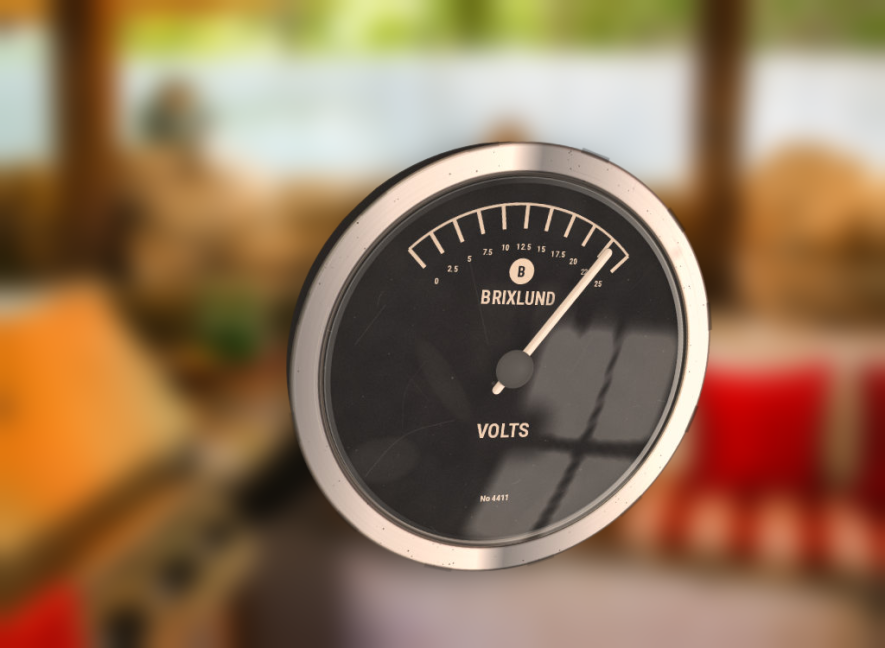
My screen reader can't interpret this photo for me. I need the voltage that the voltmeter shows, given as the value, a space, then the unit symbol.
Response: 22.5 V
